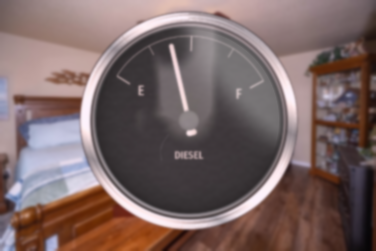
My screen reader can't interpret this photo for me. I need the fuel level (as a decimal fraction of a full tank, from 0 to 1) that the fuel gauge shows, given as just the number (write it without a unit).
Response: 0.375
